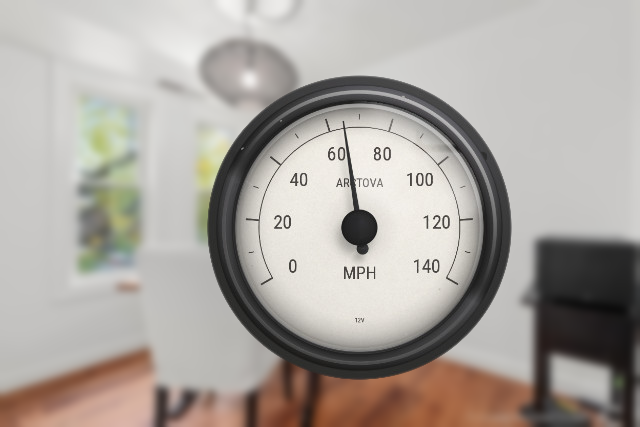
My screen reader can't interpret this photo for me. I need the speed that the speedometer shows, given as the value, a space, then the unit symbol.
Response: 65 mph
